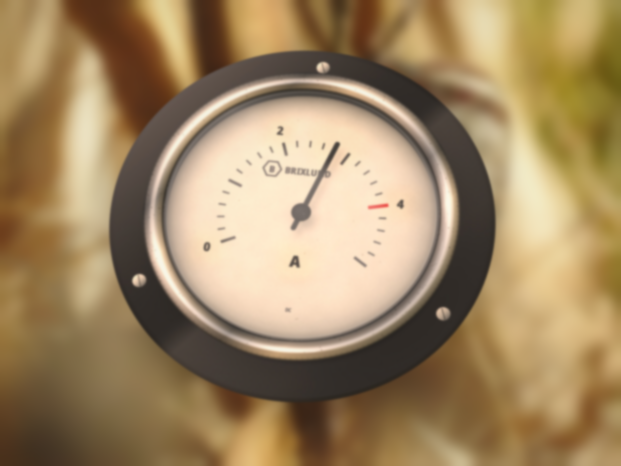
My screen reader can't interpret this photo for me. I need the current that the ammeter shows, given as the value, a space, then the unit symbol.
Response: 2.8 A
